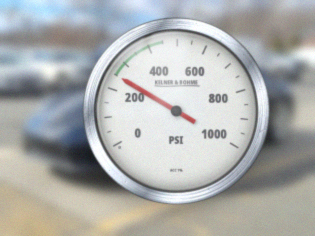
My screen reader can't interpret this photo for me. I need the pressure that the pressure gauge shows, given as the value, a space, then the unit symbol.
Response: 250 psi
